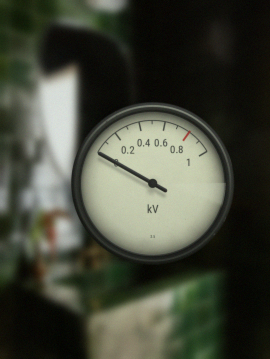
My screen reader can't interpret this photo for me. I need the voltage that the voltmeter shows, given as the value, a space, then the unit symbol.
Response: 0 kV
